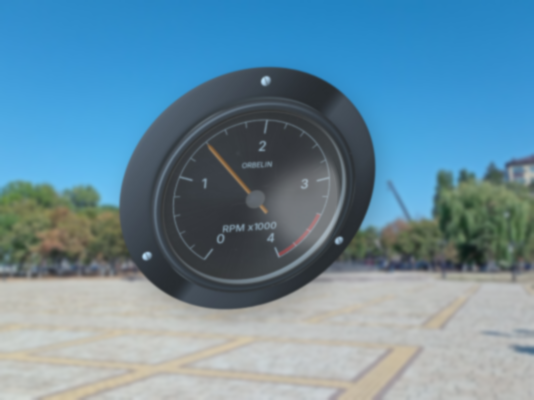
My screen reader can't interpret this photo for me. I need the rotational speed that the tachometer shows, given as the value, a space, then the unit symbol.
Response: 1400 rpm
